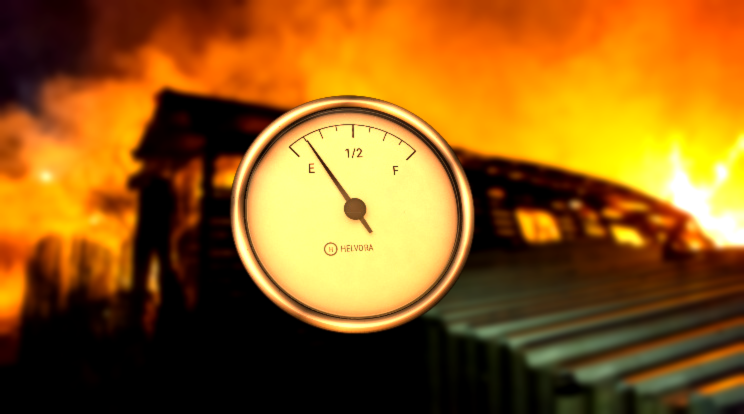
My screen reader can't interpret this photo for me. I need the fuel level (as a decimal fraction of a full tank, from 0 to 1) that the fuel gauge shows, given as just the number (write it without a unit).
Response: 0.125
